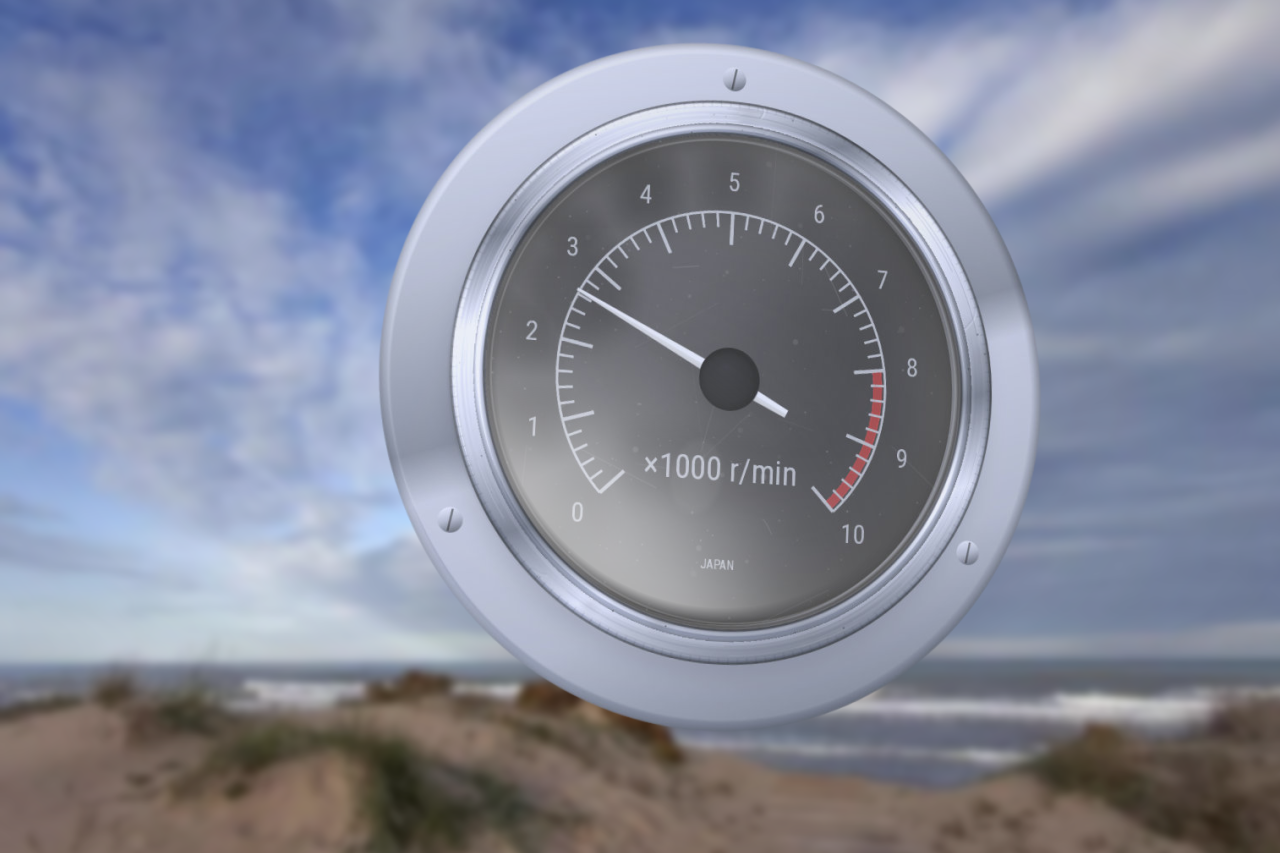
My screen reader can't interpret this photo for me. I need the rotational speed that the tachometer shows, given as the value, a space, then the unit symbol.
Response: 2600 rpm
